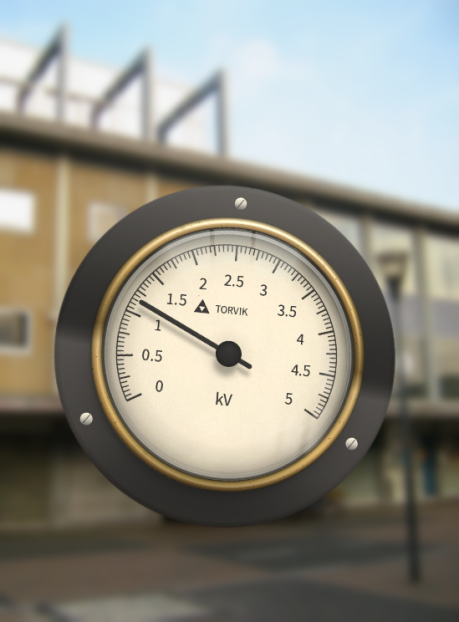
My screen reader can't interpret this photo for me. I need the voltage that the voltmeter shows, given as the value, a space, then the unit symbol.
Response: 1.15 kV
